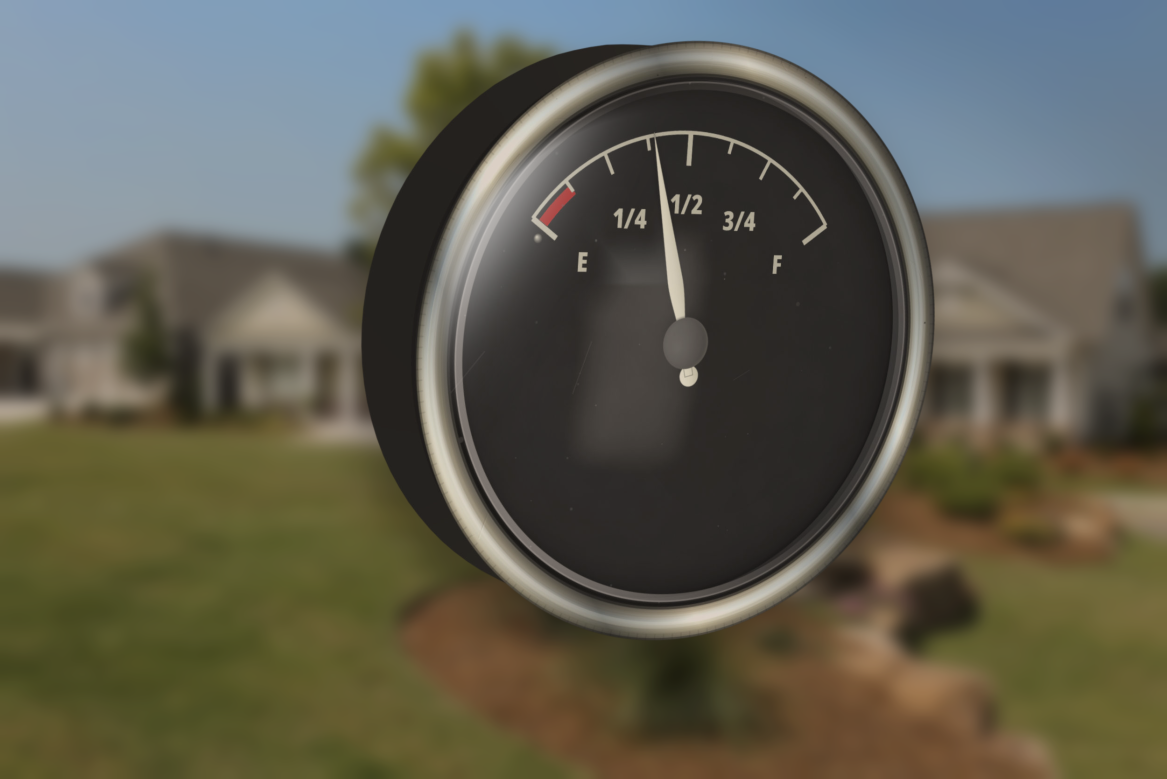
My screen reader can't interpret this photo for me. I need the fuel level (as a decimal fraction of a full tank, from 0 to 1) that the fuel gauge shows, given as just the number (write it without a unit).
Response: 0.375
